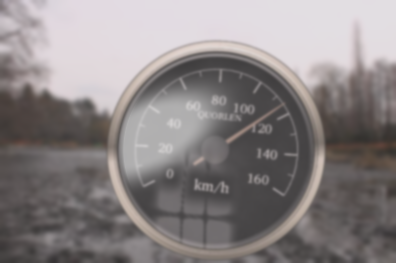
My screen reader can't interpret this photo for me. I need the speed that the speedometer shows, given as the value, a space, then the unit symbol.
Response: 115 km/h
